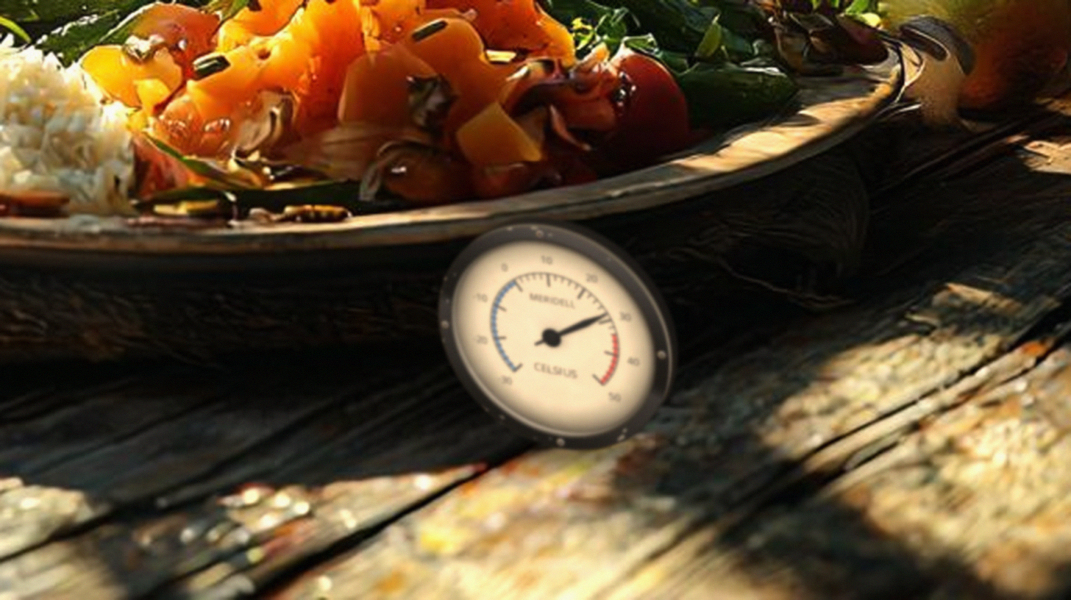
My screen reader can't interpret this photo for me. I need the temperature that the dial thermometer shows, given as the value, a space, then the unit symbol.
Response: 28 °C
